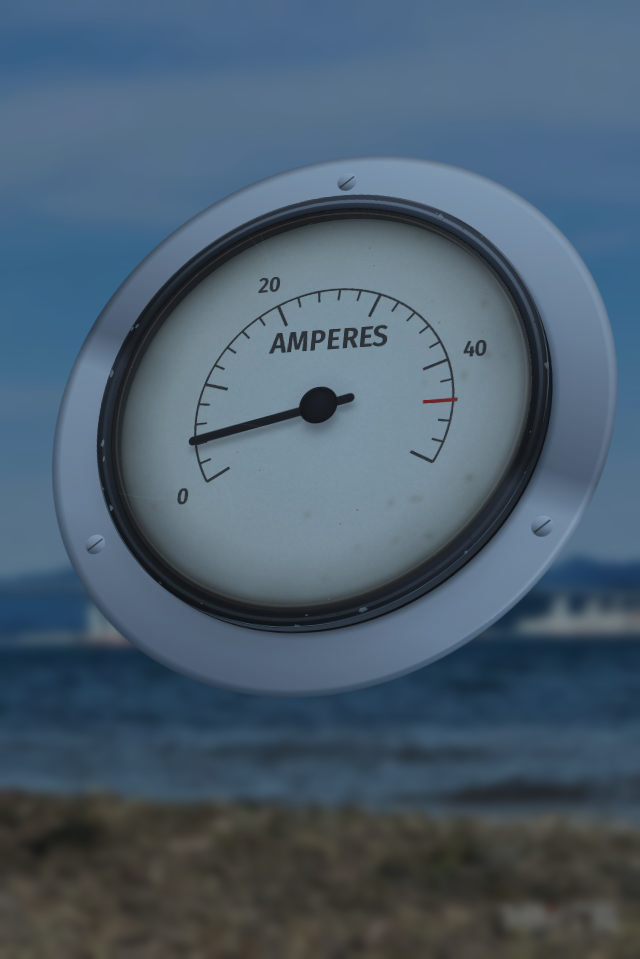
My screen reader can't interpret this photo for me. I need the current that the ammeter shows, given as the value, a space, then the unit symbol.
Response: 4 A
